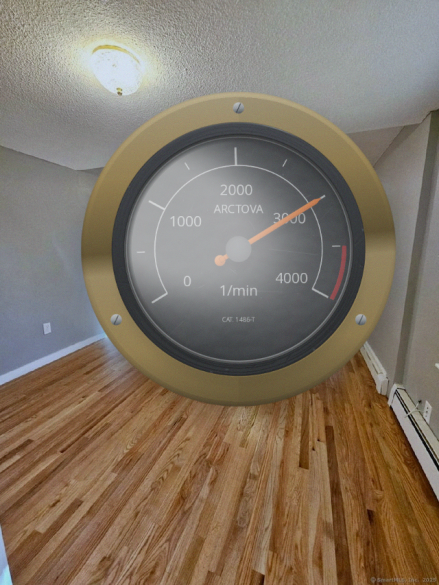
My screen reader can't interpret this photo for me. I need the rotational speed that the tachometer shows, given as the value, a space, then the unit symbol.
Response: 3000 rpm
